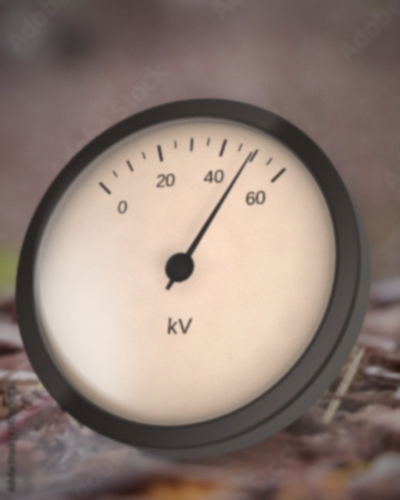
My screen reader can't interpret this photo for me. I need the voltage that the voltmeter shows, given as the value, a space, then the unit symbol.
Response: 50 kV
